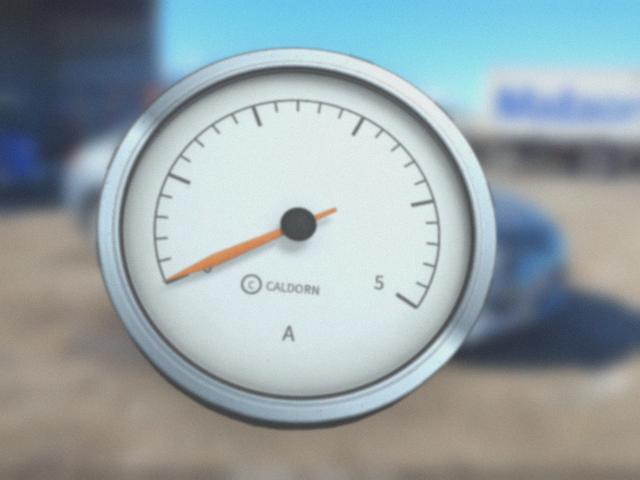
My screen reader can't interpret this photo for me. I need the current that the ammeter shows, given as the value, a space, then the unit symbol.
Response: 0 A
